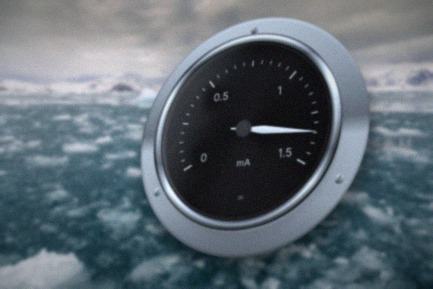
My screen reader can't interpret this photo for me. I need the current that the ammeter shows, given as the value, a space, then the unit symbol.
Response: 1.35 mA
